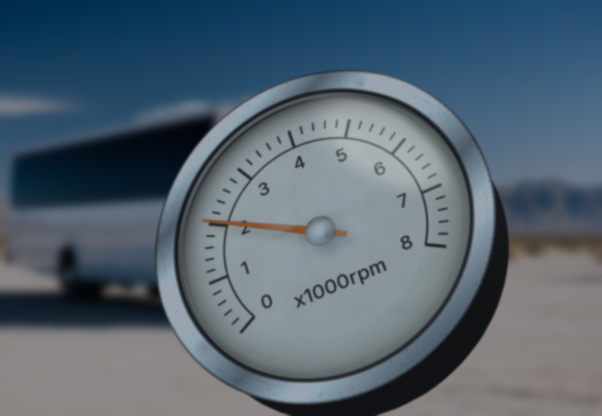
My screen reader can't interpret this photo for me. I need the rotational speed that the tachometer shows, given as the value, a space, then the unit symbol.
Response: 2000 rpm
